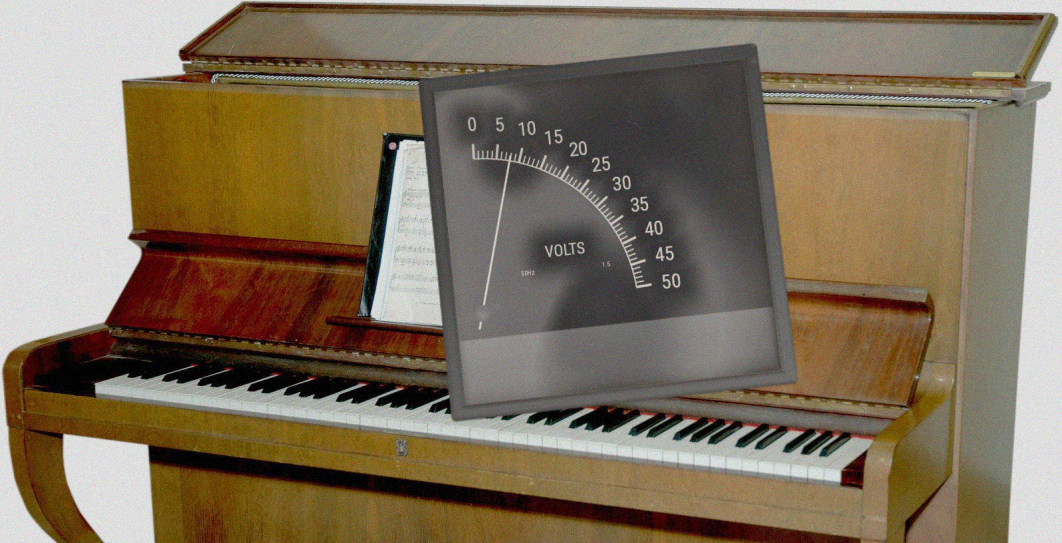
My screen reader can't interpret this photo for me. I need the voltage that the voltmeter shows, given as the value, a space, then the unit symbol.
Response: 8 V
